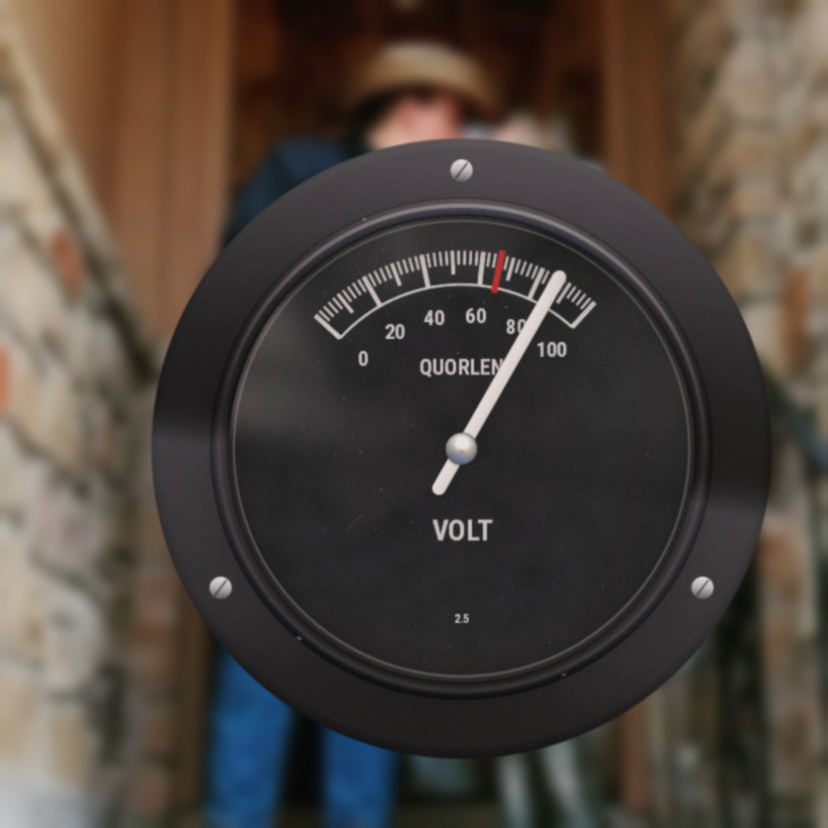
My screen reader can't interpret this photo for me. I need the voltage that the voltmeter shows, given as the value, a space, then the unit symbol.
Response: 86 V
